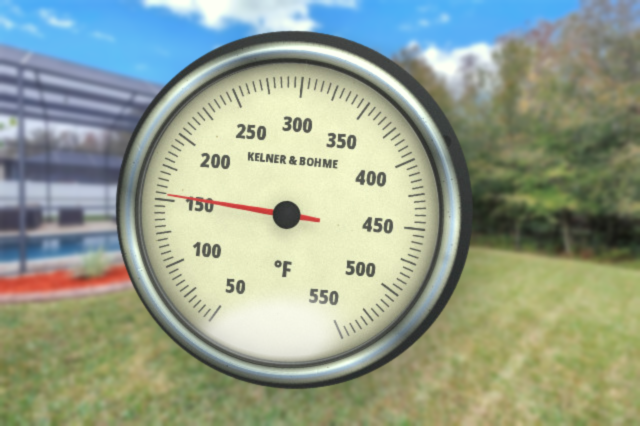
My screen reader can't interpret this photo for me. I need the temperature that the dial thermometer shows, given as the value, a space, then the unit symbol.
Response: 155 °F
